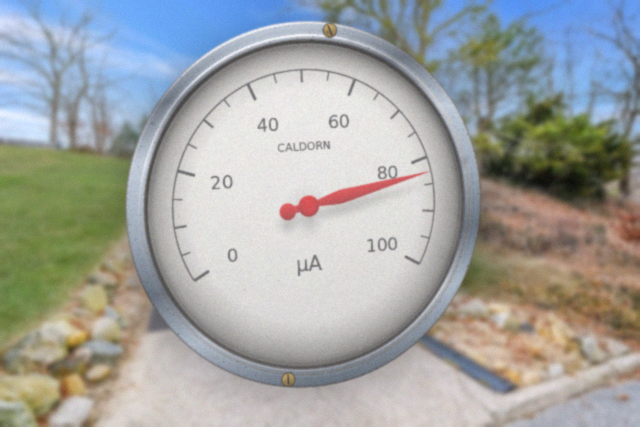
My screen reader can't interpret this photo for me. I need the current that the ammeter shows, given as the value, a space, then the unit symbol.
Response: 82.5 µA
